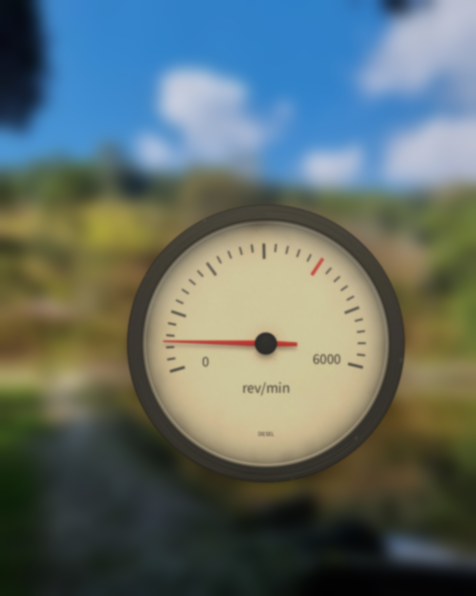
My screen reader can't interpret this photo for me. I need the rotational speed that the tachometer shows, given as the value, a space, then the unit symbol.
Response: 500 rpm
